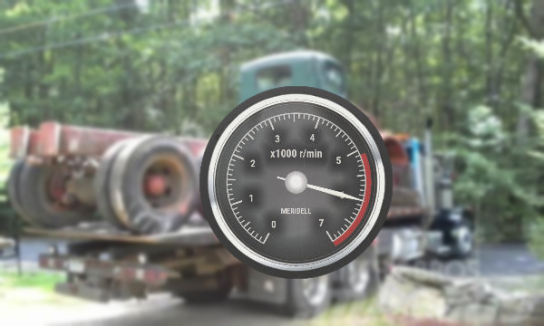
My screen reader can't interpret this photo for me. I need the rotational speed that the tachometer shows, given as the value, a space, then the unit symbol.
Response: 6000 rpm
